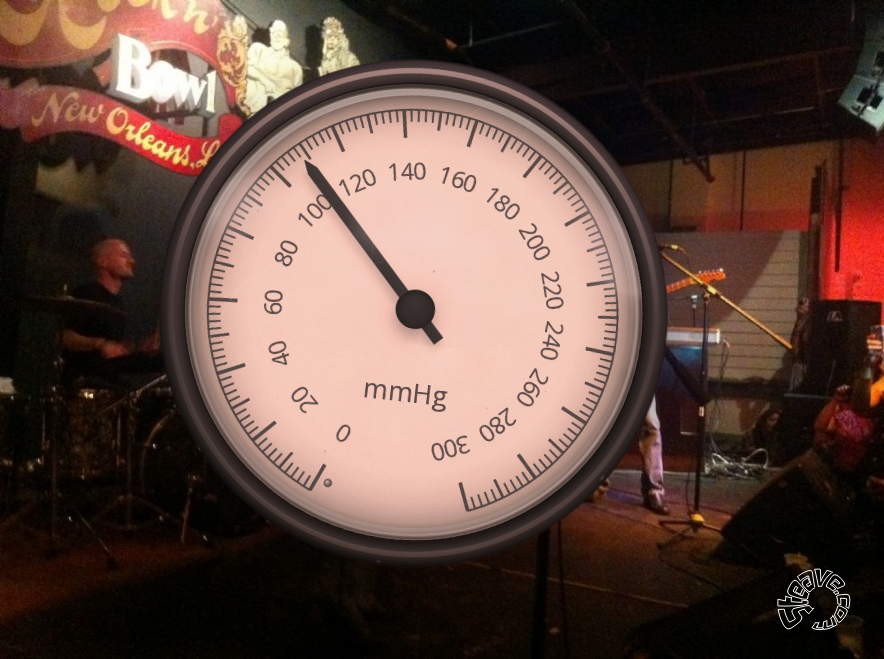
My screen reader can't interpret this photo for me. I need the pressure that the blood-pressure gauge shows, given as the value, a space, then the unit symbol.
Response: 108 mmHg
